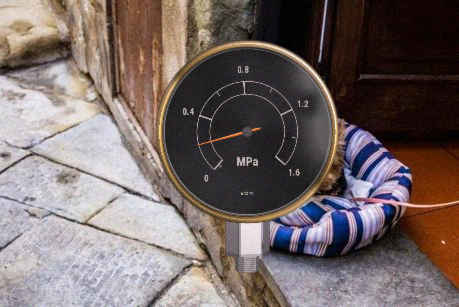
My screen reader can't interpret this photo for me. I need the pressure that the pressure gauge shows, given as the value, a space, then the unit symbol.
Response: 0.2 MPa
